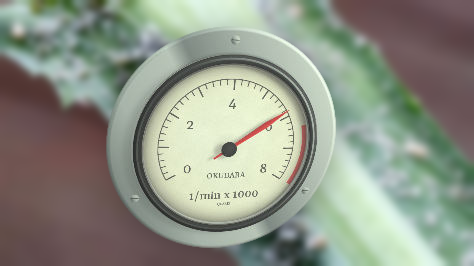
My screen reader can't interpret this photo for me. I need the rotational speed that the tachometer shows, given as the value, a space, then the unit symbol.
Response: 5800 rpm
